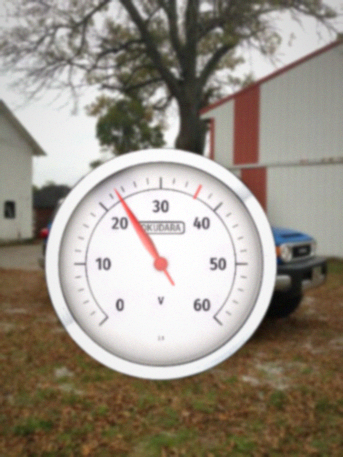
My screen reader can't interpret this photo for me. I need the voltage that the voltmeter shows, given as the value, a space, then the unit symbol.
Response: 23 V
